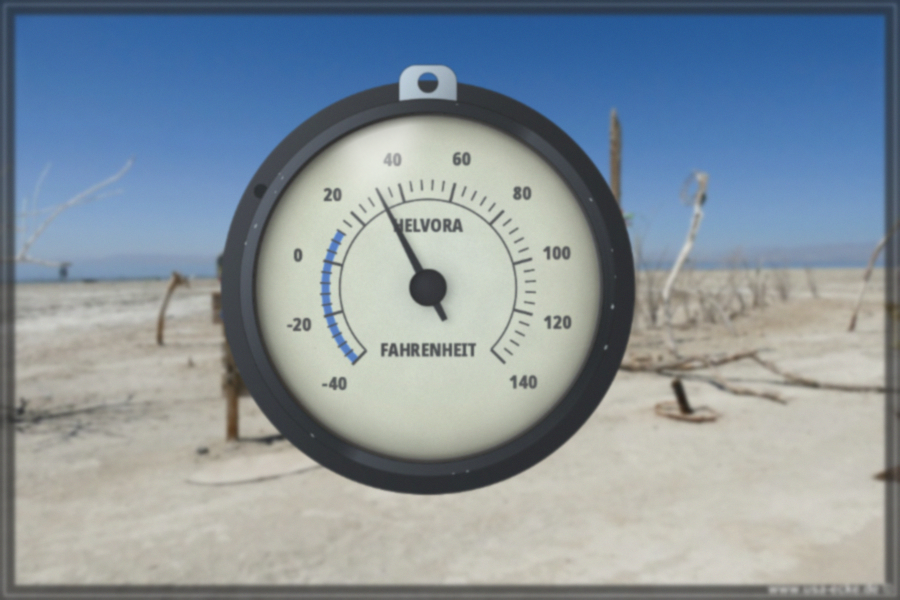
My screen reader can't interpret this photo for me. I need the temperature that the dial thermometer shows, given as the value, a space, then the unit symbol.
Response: 32 °F
